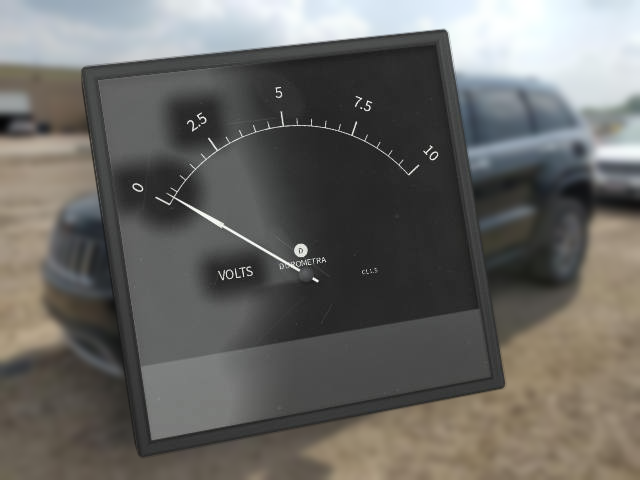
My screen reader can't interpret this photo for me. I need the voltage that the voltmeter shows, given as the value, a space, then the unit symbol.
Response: 0.25 V
